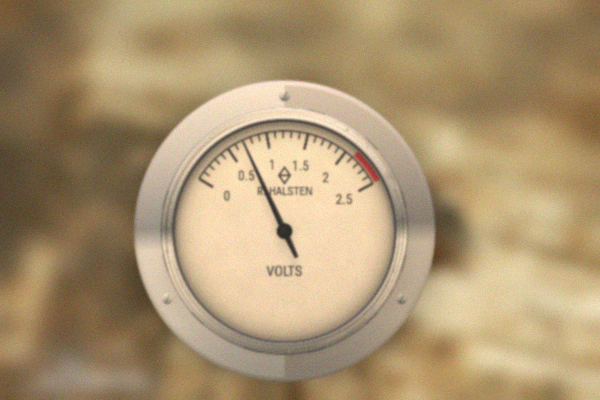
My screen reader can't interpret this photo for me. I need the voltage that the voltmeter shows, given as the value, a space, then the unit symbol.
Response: 0.7 V
